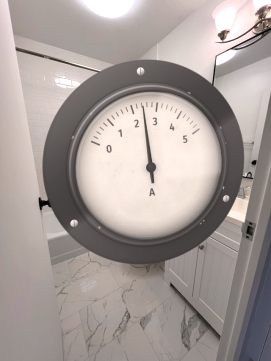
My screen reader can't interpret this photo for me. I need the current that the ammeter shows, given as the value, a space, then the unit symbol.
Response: 2.4 A
